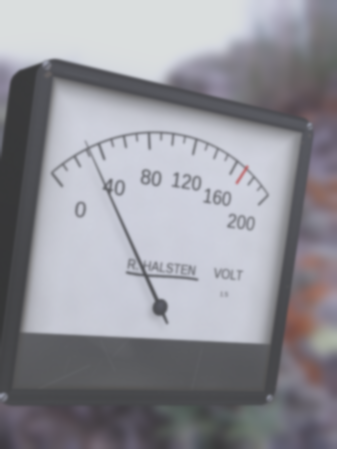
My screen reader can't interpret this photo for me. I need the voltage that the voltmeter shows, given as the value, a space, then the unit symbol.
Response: 30 V
